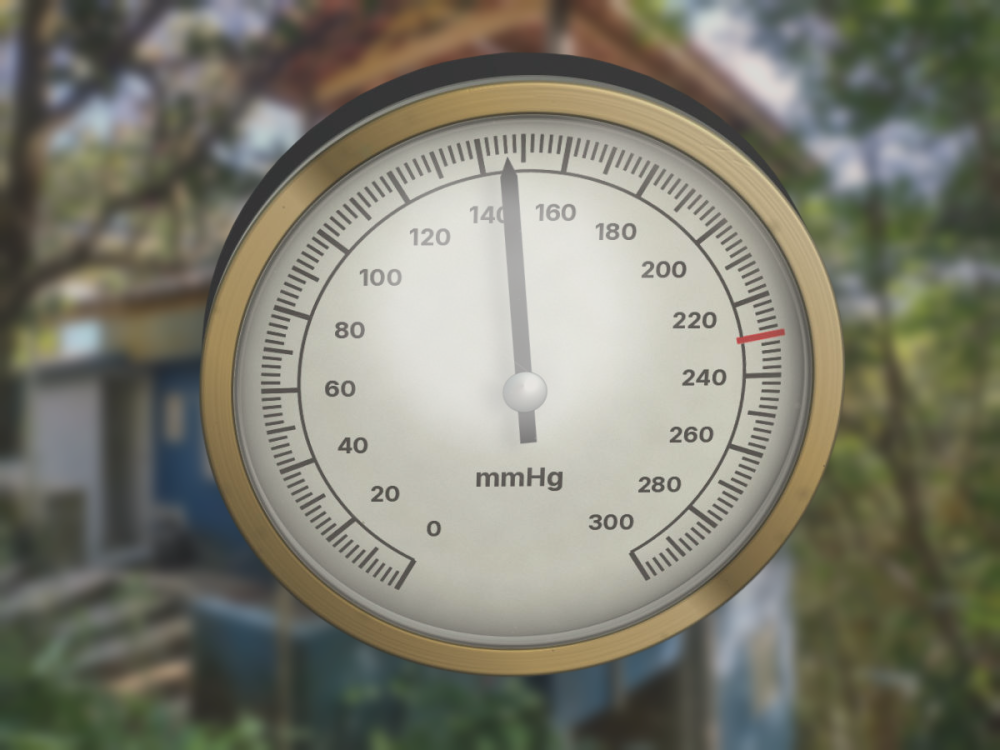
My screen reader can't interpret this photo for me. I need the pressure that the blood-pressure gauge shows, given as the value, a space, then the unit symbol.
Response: 146 mmHg
